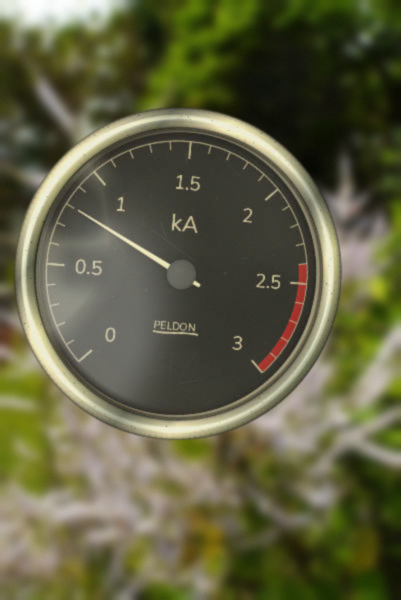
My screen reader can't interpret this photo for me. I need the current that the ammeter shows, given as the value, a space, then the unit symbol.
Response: 0.8 kA
